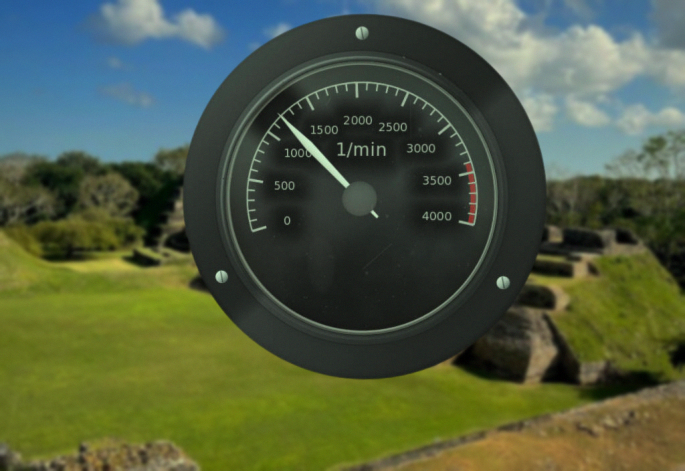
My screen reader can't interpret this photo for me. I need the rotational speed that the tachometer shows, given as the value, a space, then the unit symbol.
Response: 1200 rpm
